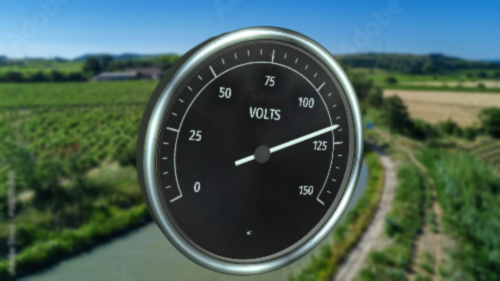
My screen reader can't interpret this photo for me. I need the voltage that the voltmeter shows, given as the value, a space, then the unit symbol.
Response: 117.5 V
